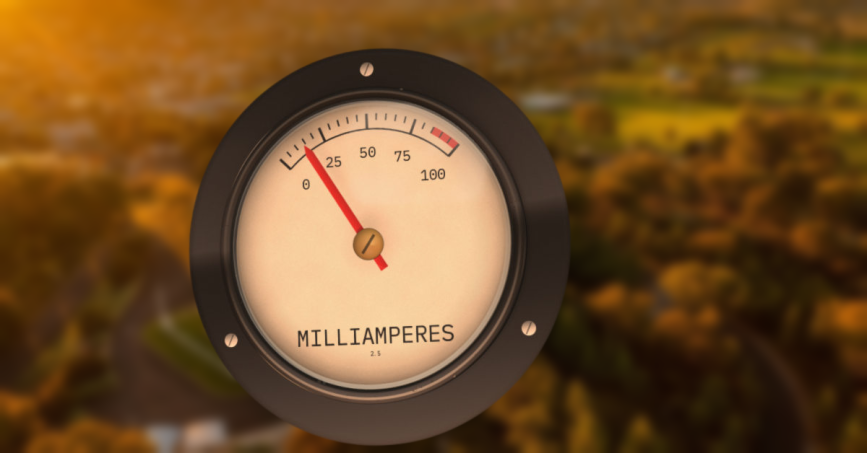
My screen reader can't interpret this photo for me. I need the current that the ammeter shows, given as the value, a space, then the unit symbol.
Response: 15 mA
